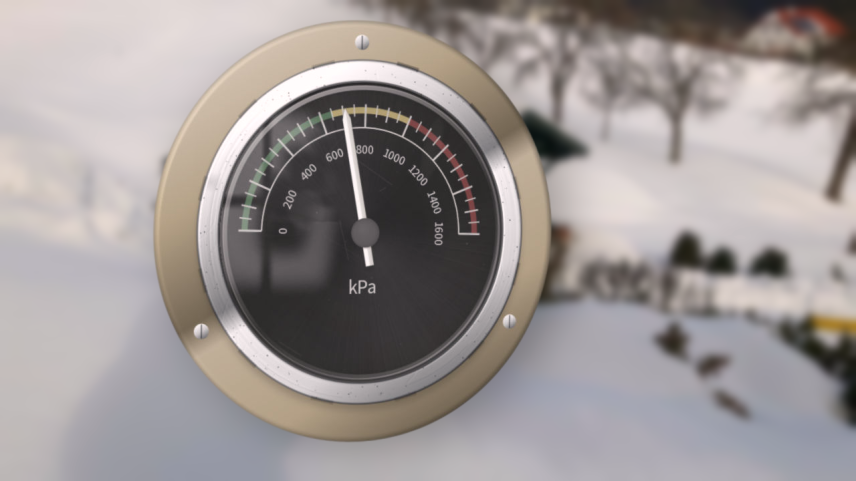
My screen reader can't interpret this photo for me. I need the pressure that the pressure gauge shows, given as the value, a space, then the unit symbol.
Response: 700 kPa
